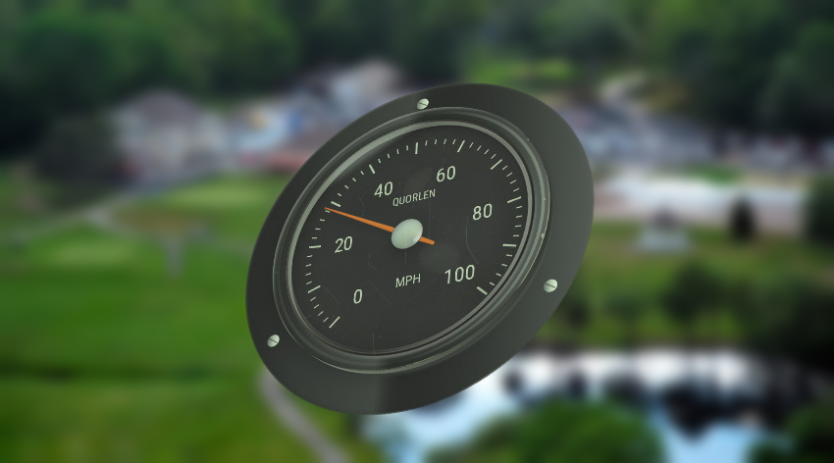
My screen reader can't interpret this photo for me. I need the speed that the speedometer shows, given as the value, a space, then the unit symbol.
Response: 28 mph
